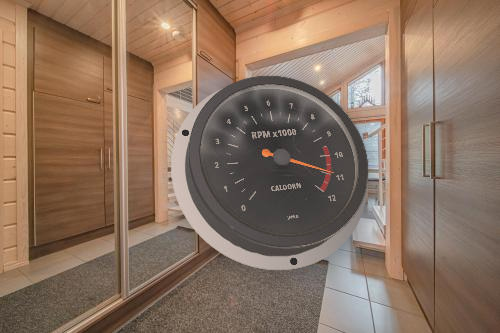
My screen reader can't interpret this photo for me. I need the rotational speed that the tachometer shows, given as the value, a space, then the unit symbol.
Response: 11000 rpm
